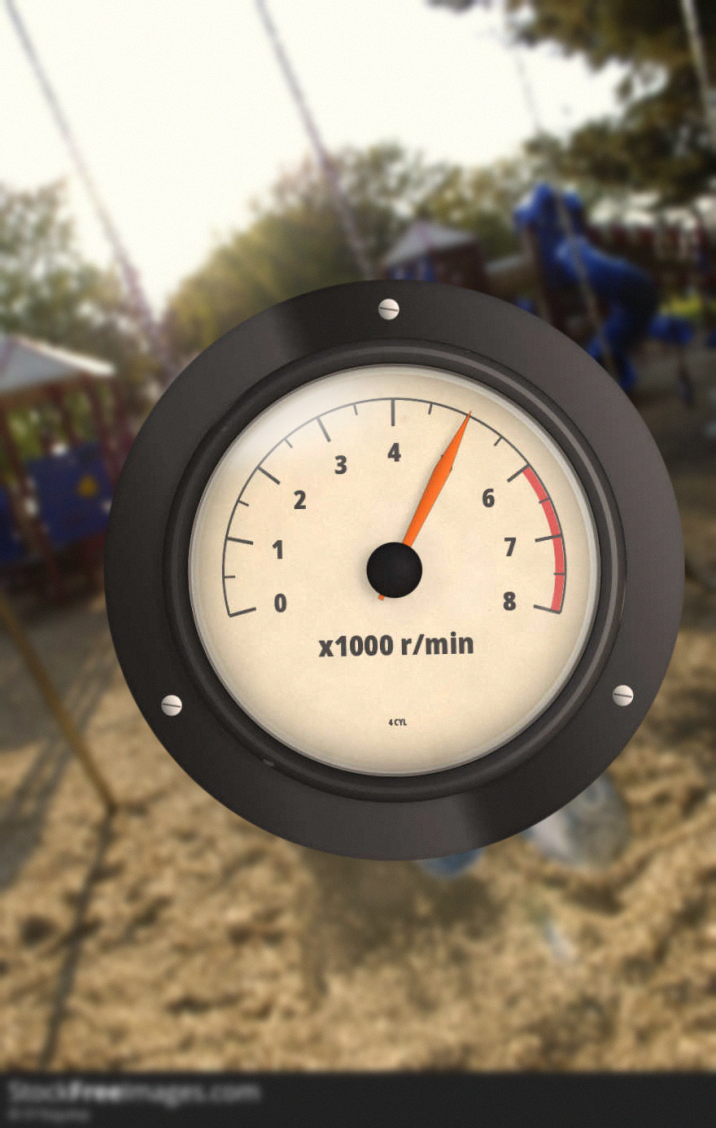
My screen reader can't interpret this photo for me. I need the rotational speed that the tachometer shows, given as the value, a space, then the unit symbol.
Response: 5000 rpm
